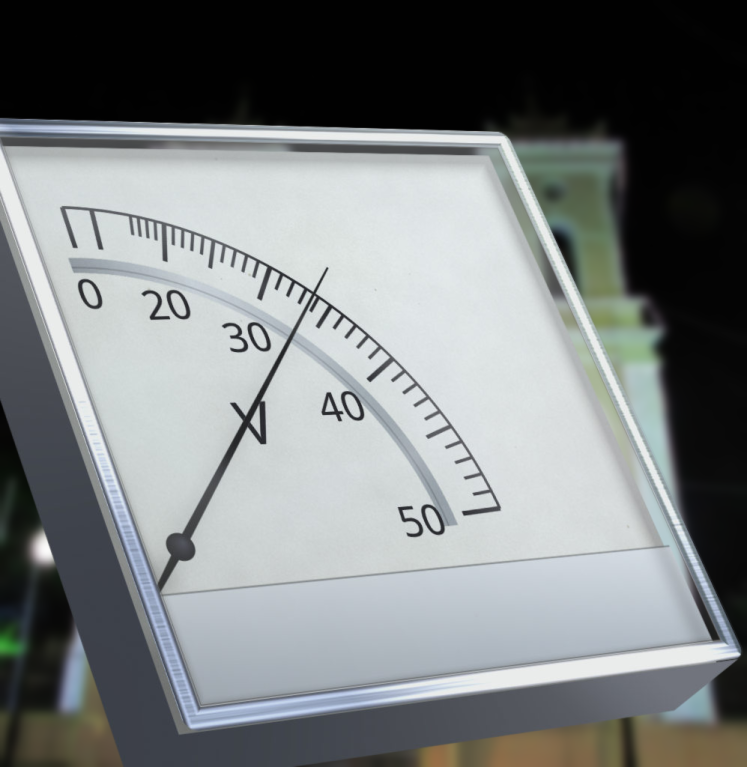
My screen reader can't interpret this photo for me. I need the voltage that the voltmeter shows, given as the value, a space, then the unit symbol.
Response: 33.5 V
